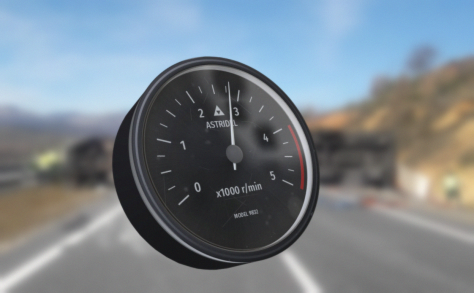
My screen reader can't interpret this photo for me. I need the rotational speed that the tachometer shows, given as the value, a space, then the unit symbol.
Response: 2750 rpm
